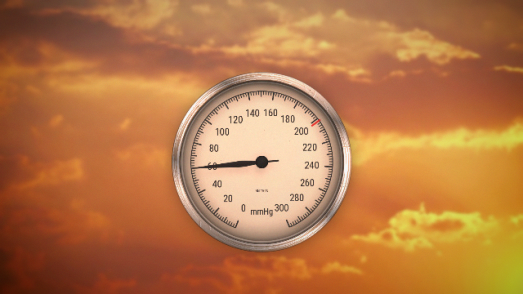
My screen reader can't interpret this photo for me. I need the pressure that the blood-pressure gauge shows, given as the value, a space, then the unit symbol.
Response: 60 mmHg
